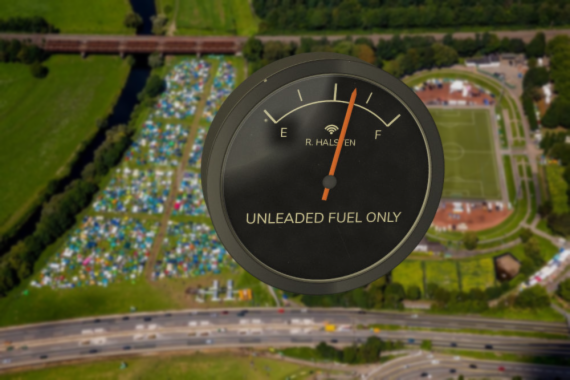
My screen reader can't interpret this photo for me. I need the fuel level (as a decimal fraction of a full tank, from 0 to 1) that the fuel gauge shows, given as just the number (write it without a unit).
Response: 0.625
